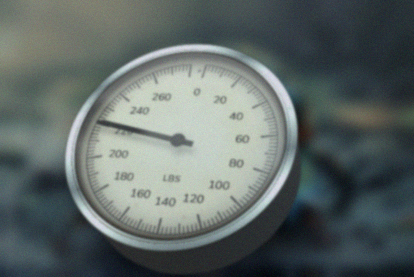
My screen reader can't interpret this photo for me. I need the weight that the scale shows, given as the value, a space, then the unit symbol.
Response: 220 lb
